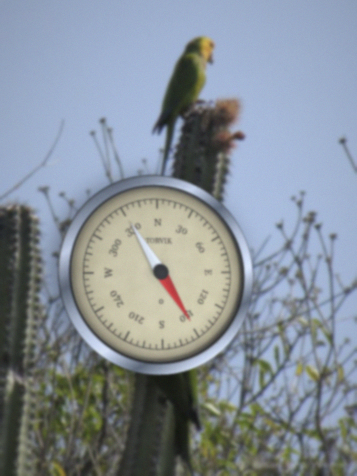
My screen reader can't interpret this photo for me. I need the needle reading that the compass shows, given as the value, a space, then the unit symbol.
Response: 150 °
